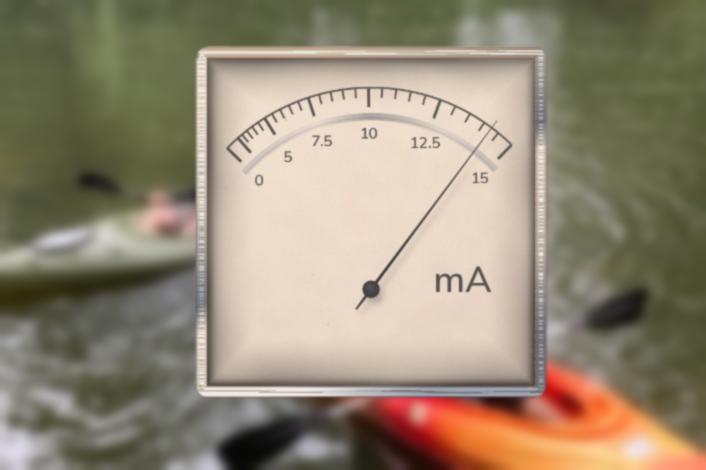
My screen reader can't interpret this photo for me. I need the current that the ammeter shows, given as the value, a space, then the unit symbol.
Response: 14.25 mA
